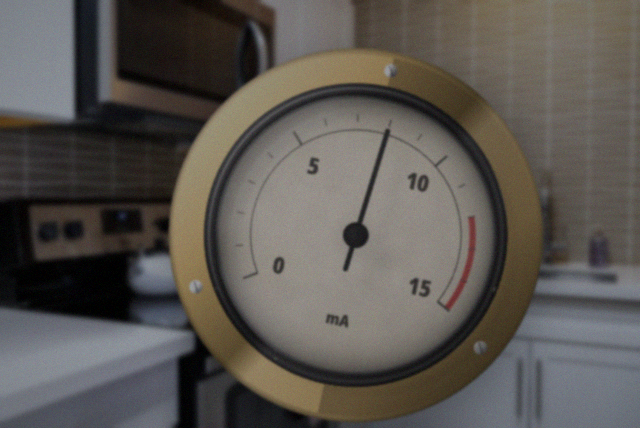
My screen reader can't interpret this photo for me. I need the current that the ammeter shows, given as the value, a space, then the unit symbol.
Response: 8 mA
